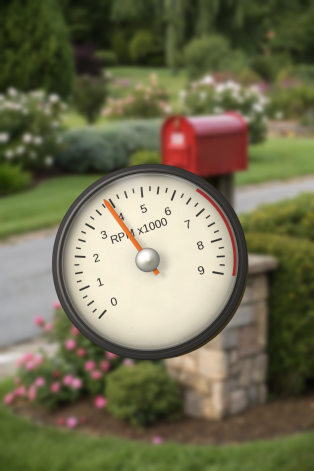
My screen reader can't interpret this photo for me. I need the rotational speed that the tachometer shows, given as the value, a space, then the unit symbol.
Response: 3875 rpm
